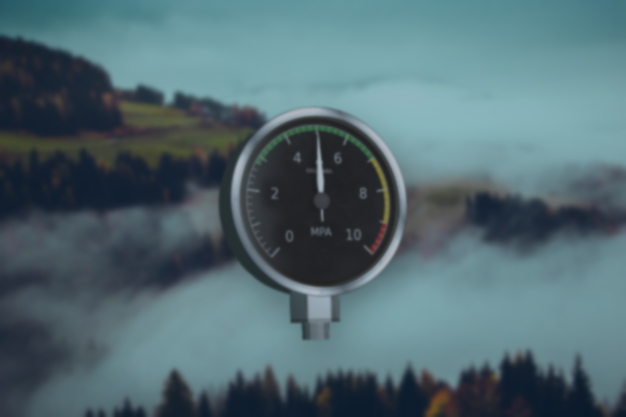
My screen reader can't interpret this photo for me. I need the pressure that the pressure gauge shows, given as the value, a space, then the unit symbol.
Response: 5 MPa
